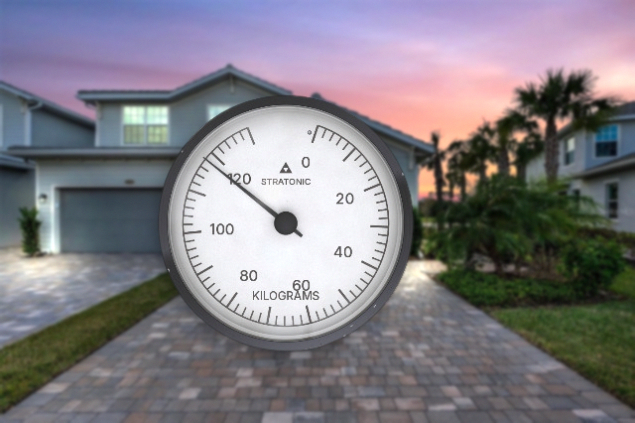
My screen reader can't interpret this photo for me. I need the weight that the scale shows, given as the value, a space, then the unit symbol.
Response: 118 kg
